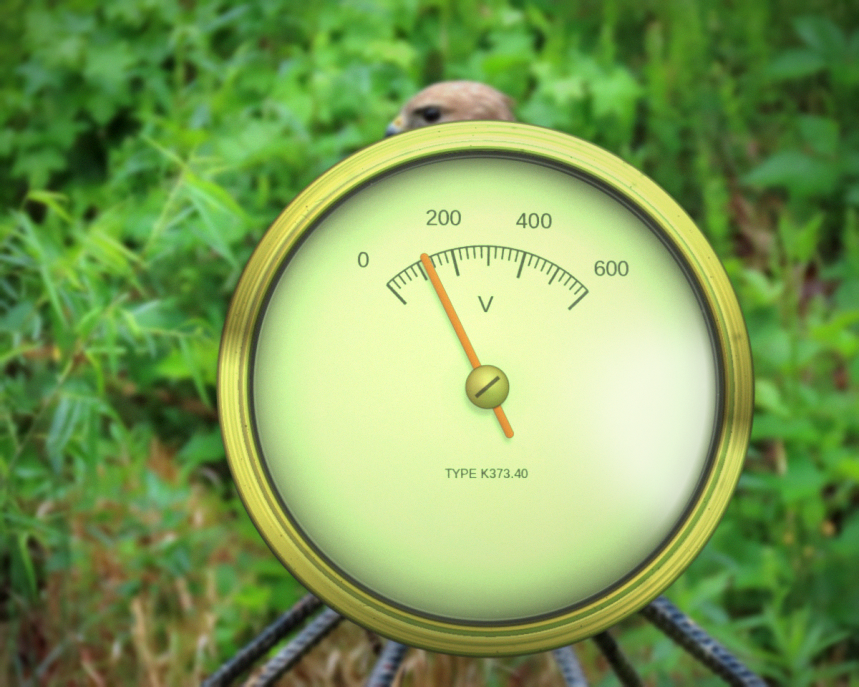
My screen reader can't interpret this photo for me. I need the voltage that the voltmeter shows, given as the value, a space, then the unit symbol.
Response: 120 V
